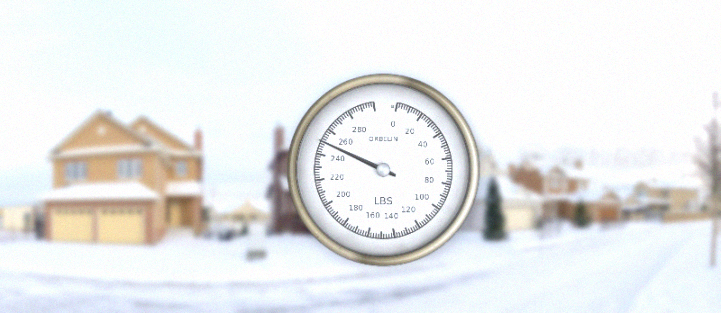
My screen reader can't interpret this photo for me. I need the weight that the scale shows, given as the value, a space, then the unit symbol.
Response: 250 lb
